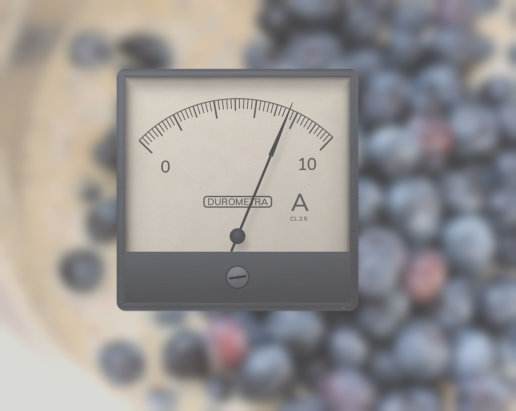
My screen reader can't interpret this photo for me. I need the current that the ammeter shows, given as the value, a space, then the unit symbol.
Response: 7.6 A
